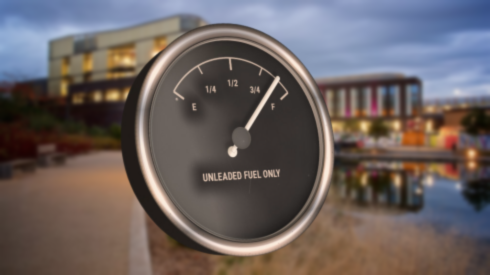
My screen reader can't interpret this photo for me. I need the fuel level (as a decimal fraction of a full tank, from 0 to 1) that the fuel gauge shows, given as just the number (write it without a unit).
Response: 0.875
